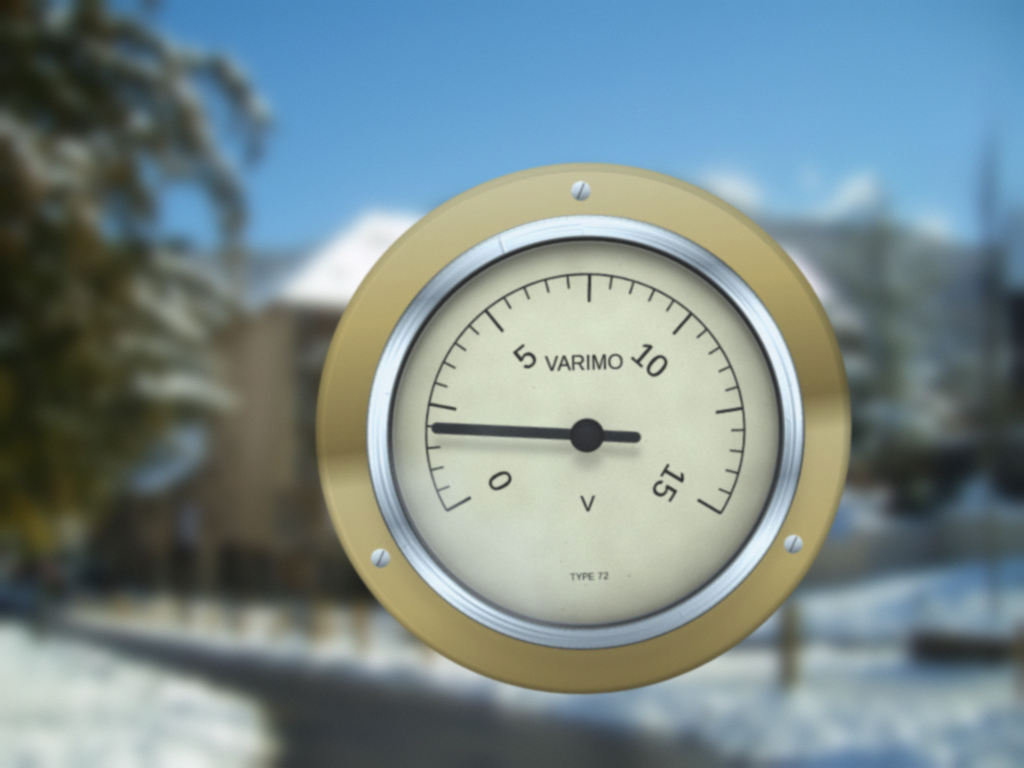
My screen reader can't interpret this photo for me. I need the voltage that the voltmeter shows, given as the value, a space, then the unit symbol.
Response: 2 V
